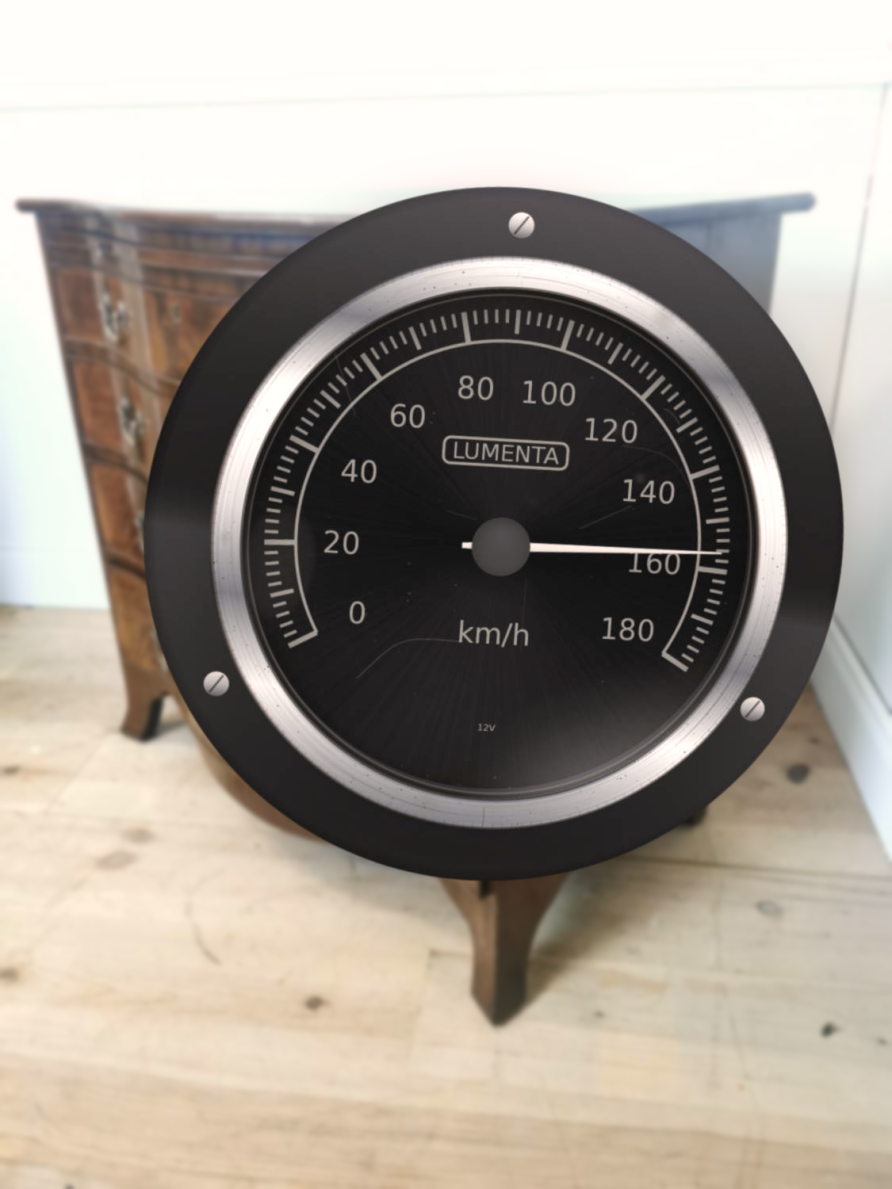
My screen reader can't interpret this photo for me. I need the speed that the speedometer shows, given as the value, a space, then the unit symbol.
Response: 156 km/h
